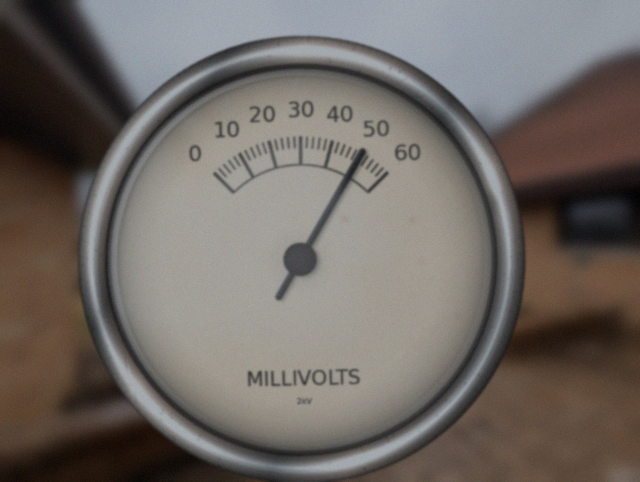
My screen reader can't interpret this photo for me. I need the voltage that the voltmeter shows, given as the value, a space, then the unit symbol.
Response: 50 mV
